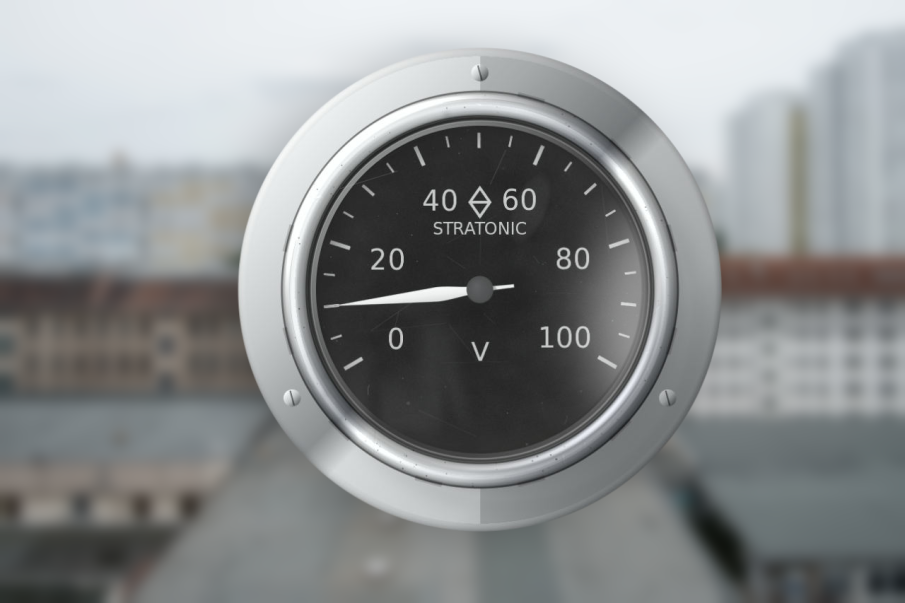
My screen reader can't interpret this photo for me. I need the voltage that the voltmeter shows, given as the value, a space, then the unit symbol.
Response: 10 V
